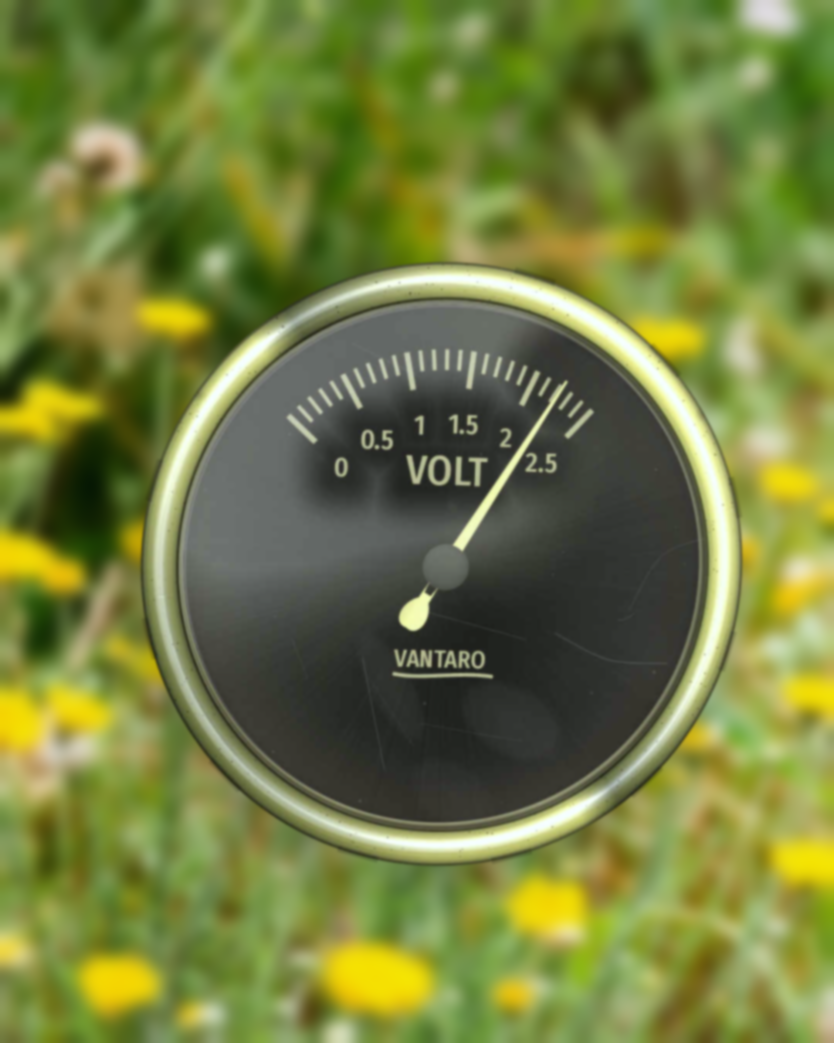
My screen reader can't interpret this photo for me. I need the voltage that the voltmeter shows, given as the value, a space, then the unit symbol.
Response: 2.2 V
